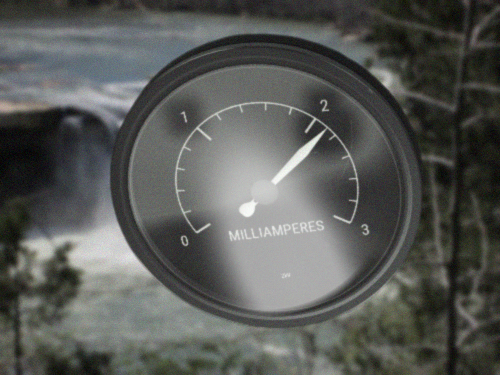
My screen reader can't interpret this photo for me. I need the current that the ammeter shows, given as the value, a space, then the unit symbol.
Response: 2.1 mA
